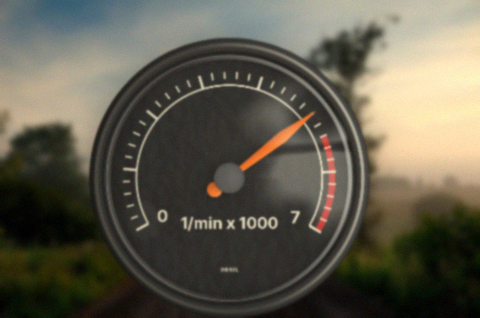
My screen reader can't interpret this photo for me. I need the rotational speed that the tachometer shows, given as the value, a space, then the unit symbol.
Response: 5000 rpm
